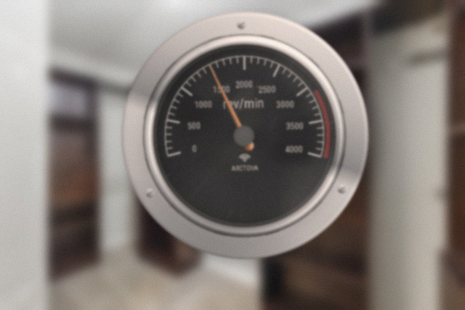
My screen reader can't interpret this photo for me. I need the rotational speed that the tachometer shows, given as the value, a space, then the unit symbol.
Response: 1500 rpm
